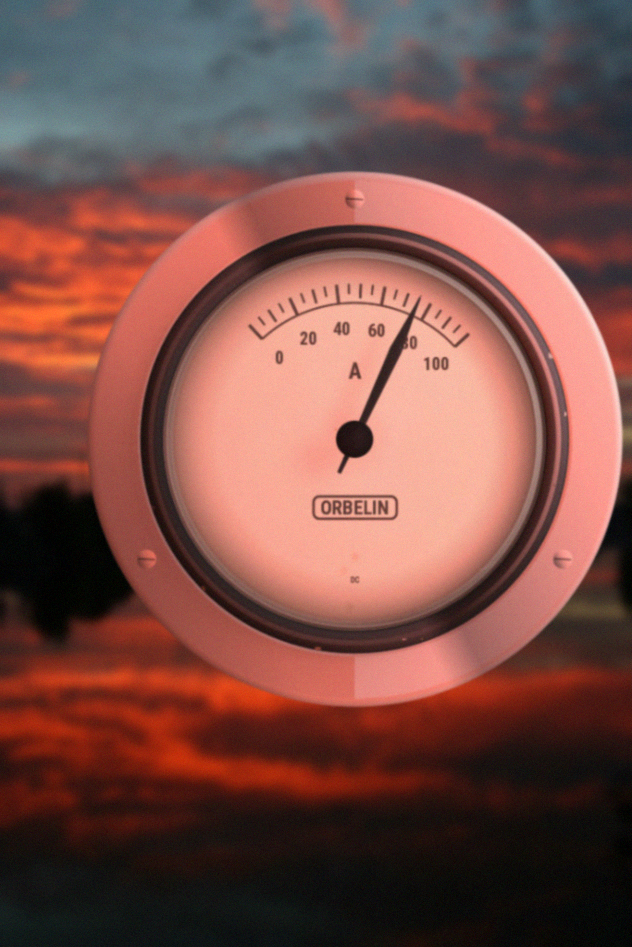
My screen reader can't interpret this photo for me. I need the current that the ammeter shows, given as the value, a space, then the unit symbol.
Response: 75 A
